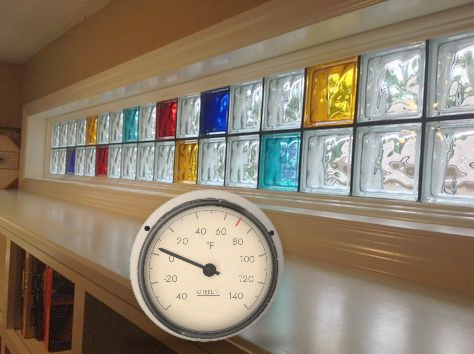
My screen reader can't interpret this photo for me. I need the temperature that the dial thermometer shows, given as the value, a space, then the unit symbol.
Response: 5 °F
